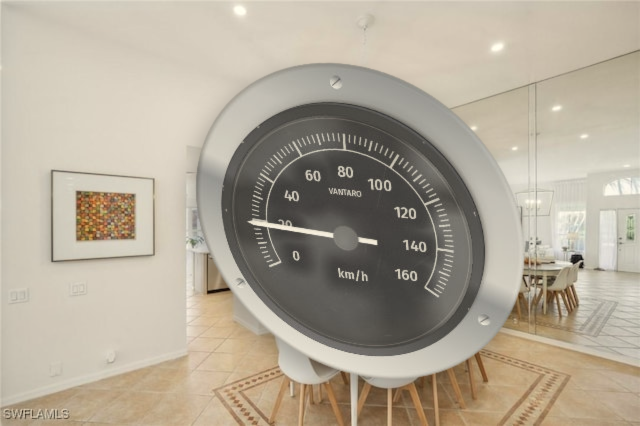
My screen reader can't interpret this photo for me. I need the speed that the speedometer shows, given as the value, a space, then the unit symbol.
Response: 20 km/h
